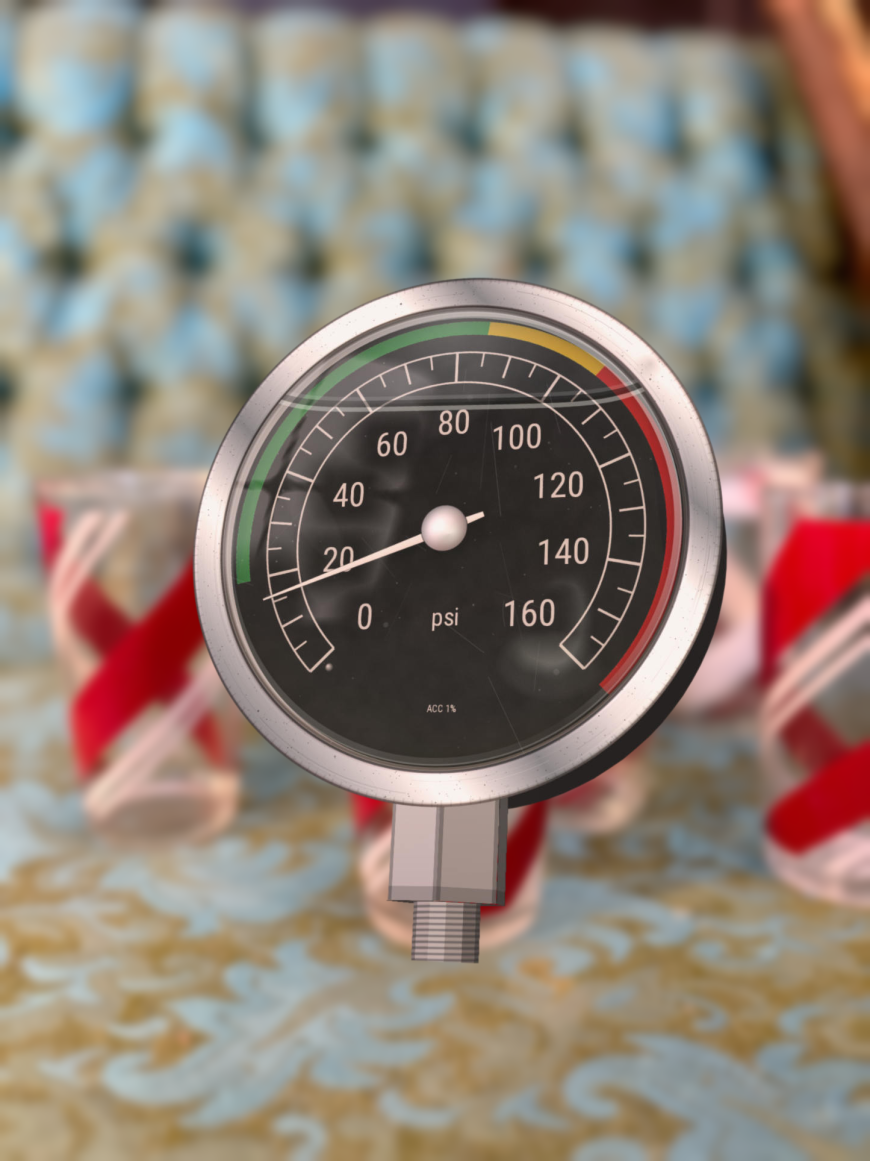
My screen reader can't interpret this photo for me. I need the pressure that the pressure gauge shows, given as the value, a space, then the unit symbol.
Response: 15 psi
